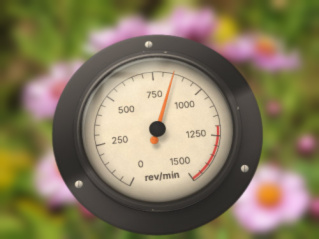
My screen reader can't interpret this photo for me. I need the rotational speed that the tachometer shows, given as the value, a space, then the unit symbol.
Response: 850 rpm
